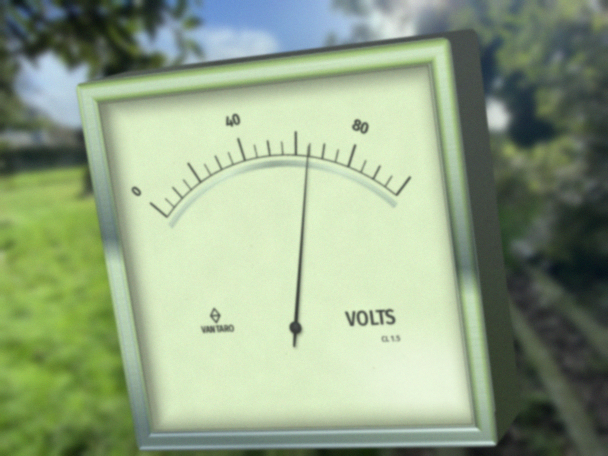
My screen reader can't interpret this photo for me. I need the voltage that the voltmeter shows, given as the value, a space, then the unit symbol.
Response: 65 V
